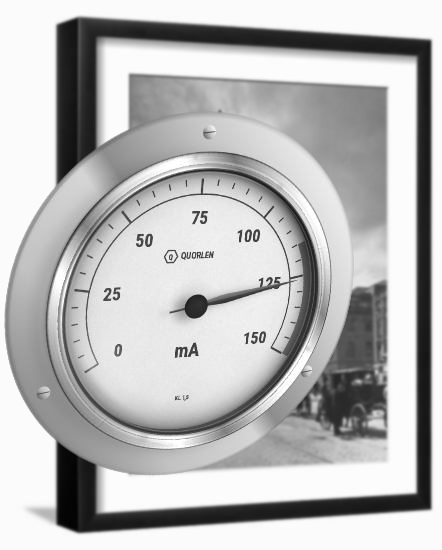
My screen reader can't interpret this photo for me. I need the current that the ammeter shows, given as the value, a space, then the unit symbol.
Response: 125 mA
